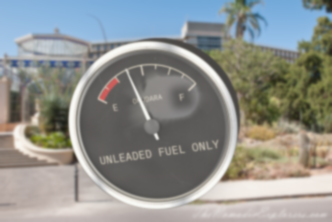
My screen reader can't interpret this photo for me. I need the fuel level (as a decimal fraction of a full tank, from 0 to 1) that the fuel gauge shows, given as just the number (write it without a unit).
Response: 0.375
